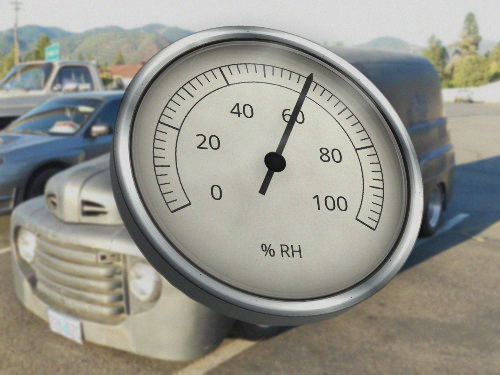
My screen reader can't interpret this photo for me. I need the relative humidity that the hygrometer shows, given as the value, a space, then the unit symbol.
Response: 60 %
